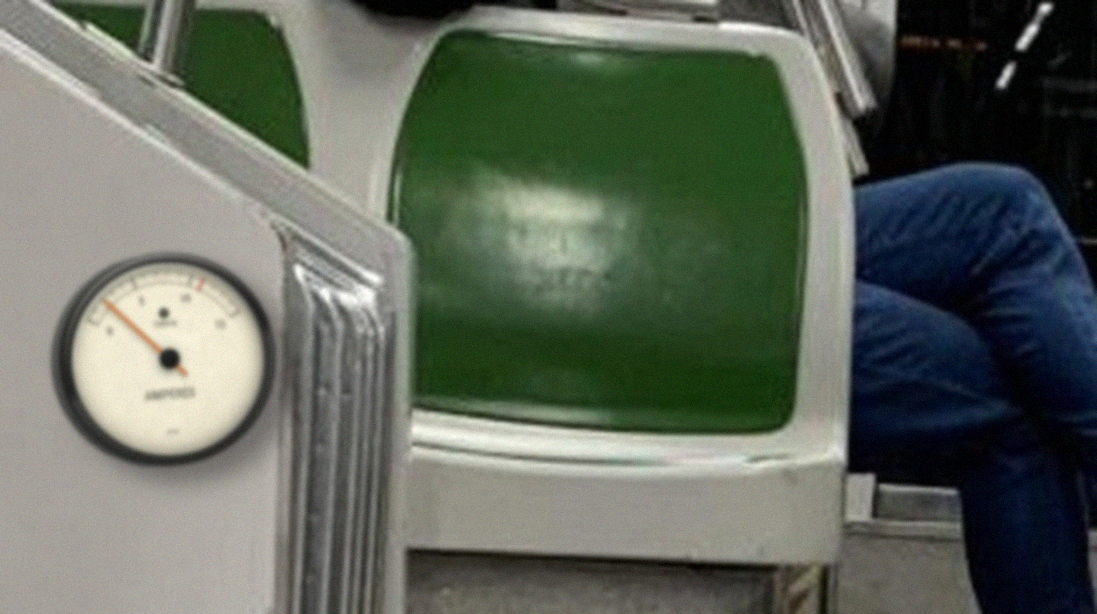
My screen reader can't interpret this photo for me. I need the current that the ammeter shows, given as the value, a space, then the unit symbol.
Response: 2 A
